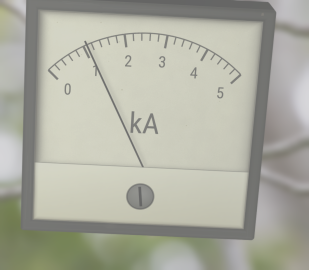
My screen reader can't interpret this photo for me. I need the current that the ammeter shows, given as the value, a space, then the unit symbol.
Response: 1.1 kA
